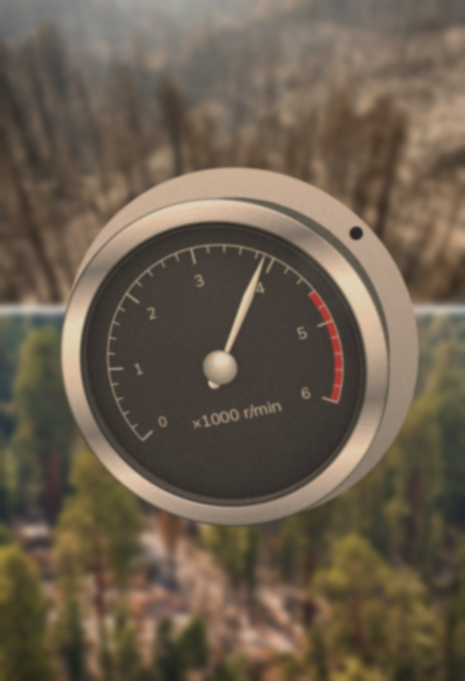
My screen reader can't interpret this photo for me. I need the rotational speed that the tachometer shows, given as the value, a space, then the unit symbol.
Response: 3900 rpm
